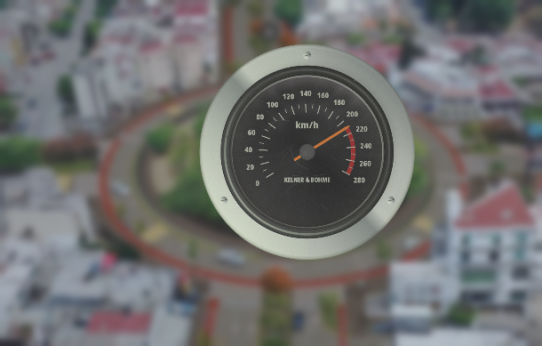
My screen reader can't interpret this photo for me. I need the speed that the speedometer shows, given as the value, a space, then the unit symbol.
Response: 210 km/h
